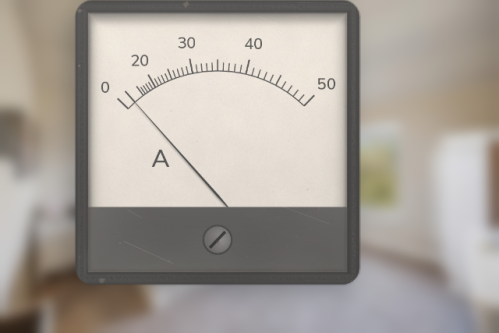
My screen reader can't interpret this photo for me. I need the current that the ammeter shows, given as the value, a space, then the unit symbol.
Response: 10 A
